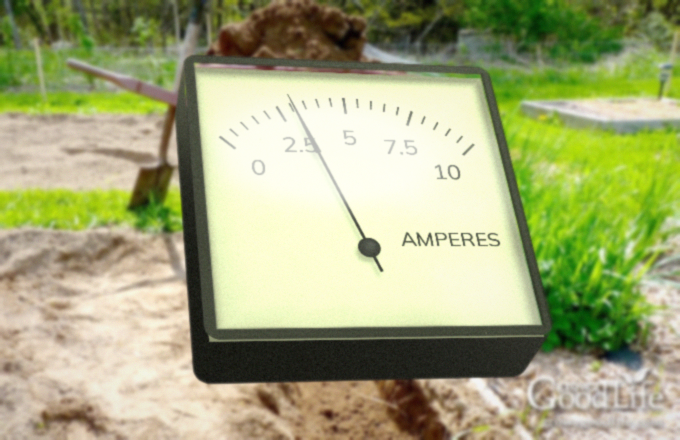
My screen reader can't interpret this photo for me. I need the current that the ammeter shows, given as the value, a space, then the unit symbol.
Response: 3 A
